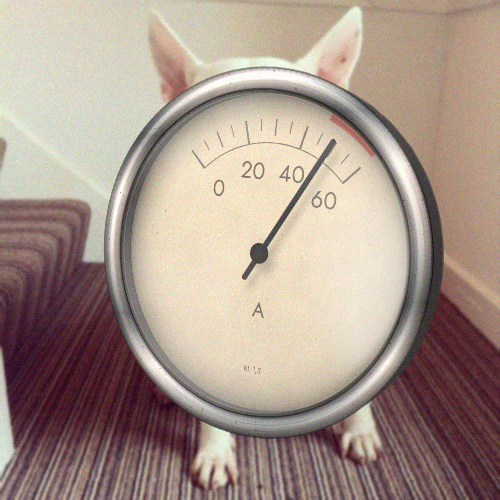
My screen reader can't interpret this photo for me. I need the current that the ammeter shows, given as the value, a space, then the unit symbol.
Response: 50 A
